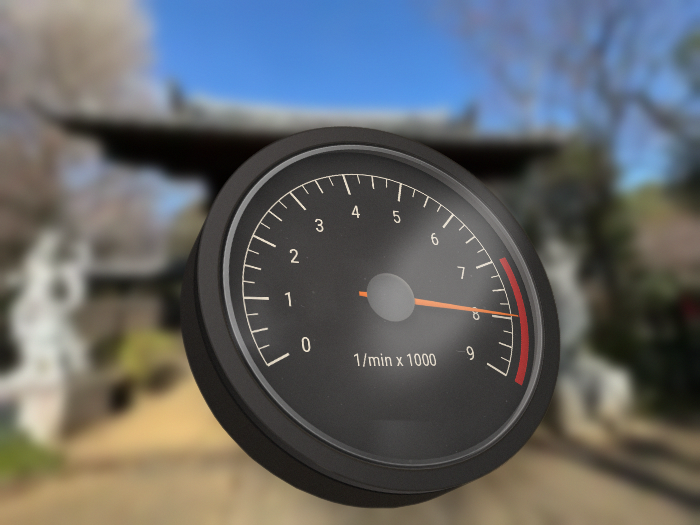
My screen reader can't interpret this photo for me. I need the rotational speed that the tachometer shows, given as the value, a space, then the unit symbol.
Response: 8000 rpm
